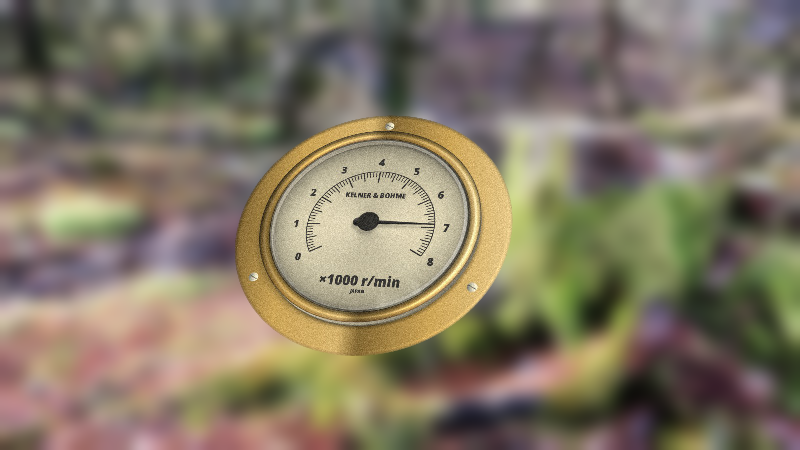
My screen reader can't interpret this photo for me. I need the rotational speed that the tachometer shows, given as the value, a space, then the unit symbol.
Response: 7000 rpm
